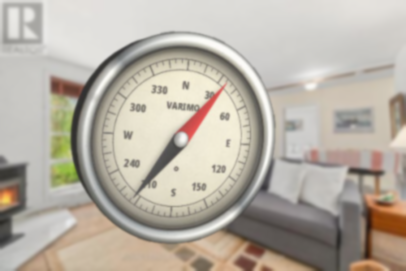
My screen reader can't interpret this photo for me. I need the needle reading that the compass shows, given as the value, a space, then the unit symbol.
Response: 35 °
